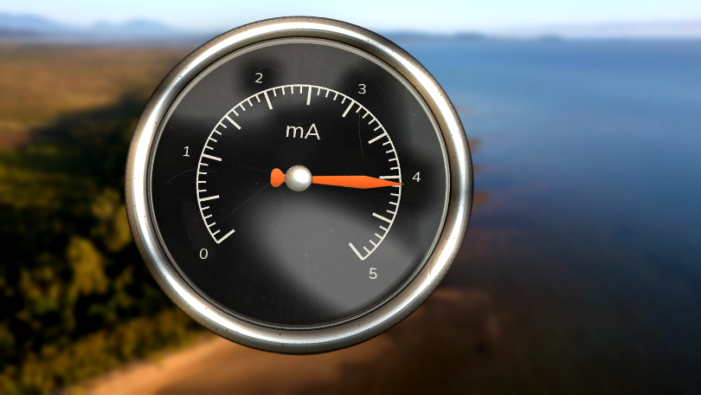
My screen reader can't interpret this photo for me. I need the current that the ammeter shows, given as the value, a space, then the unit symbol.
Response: 4.1 mA
